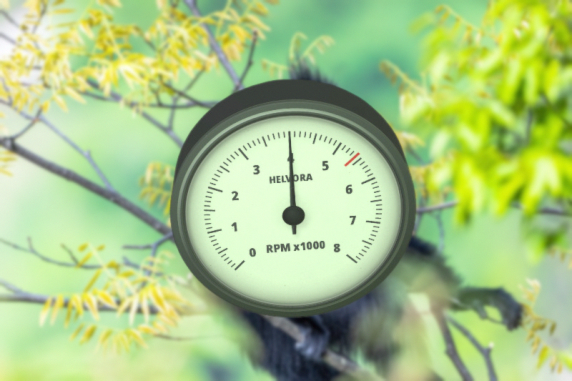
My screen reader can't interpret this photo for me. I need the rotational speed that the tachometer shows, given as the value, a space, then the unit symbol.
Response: 4000 rpm
